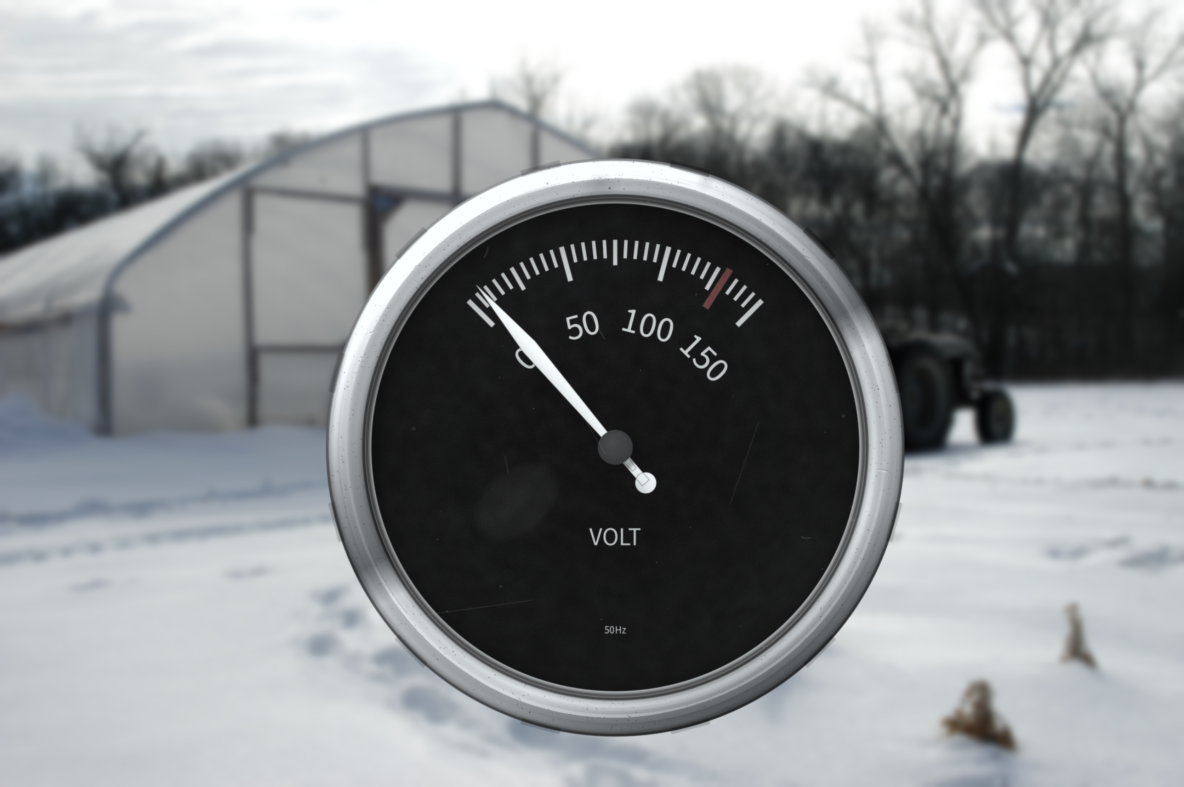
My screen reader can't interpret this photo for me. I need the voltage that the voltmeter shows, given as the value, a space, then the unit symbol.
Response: 7.5 V
